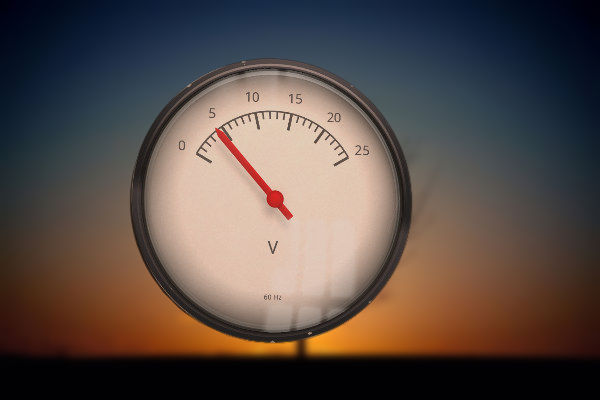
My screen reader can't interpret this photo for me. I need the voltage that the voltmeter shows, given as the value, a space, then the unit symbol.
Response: 4 V
